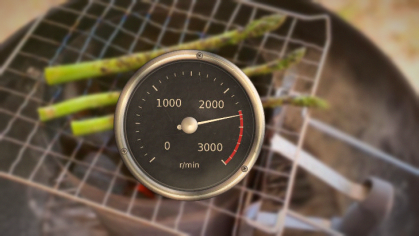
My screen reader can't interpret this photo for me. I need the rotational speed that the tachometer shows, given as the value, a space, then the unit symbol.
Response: 2350 rpm
